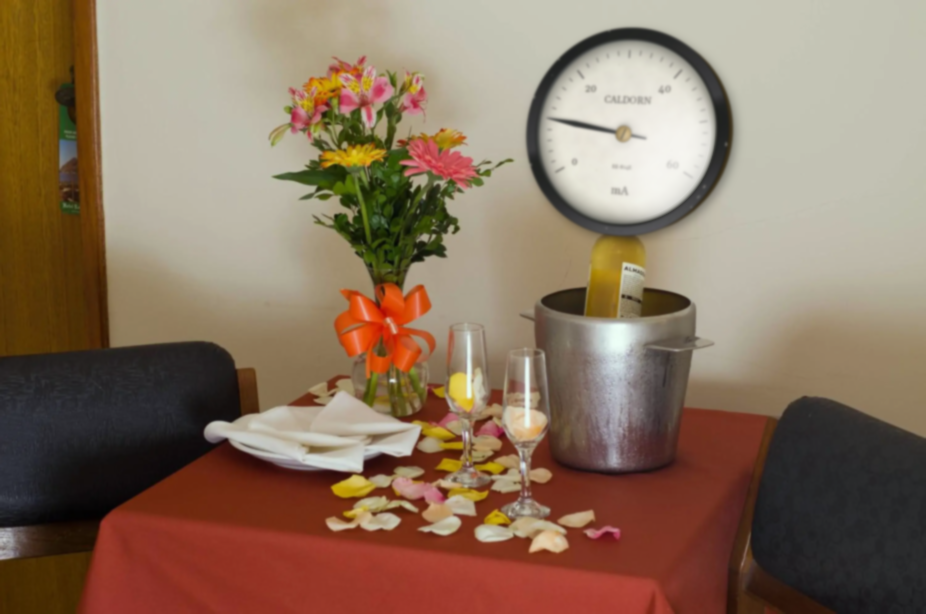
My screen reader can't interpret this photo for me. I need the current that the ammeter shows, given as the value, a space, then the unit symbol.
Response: 10 mA
